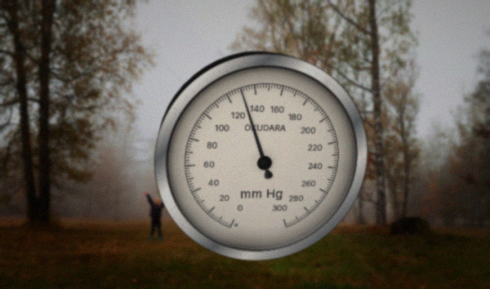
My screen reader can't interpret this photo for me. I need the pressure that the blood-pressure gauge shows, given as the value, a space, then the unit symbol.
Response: 130 mmHg
